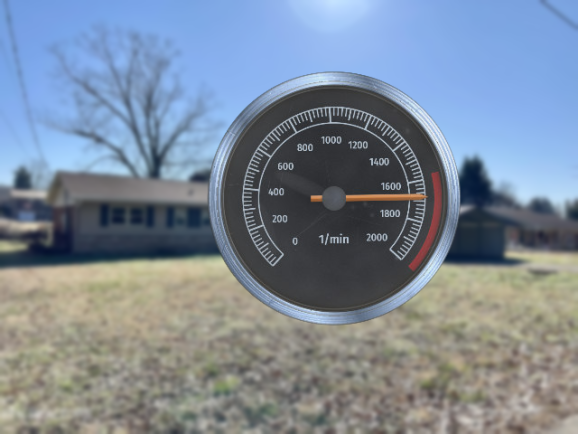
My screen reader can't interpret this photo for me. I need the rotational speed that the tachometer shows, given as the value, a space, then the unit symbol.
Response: 1680 rpm
